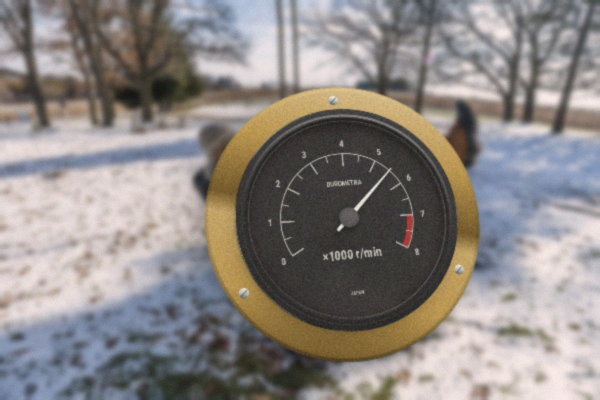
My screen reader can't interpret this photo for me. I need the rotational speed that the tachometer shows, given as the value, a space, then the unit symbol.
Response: 5500 rpm
